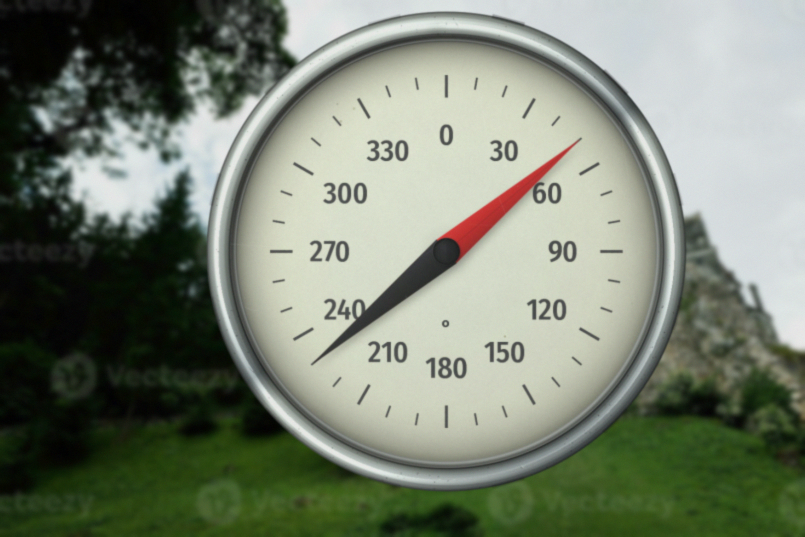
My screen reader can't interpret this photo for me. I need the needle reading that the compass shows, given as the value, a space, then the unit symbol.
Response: 50 °
